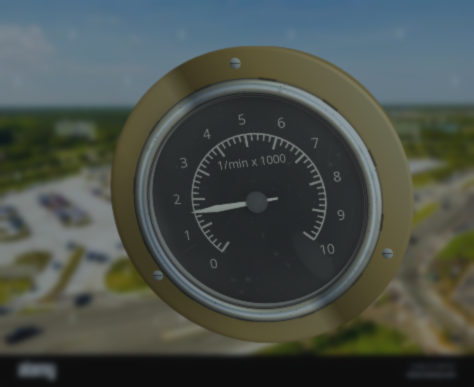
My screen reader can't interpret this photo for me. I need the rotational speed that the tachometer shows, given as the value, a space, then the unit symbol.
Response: 1600 rpm
